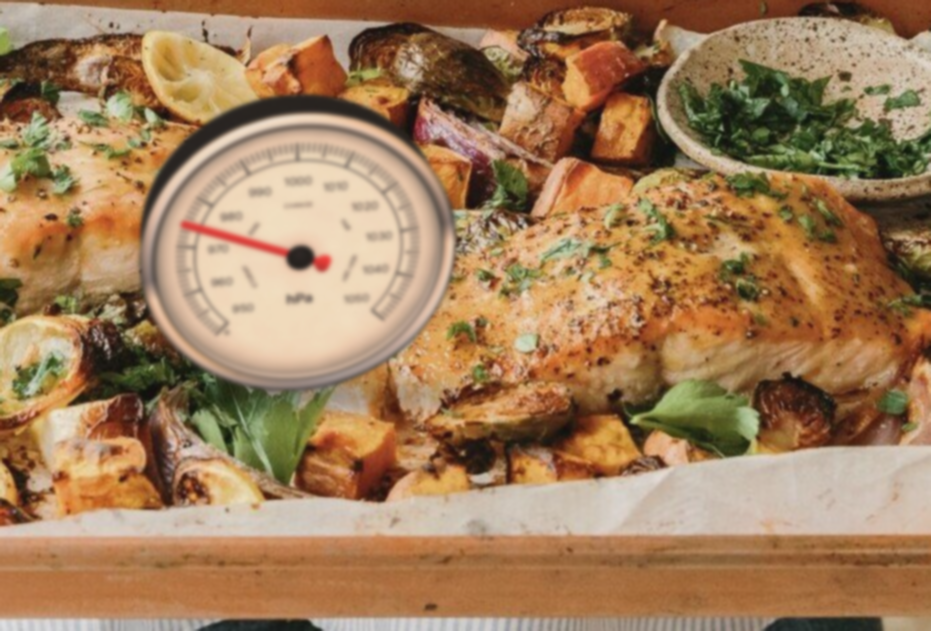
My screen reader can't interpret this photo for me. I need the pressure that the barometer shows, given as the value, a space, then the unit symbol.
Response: 975 hPa
